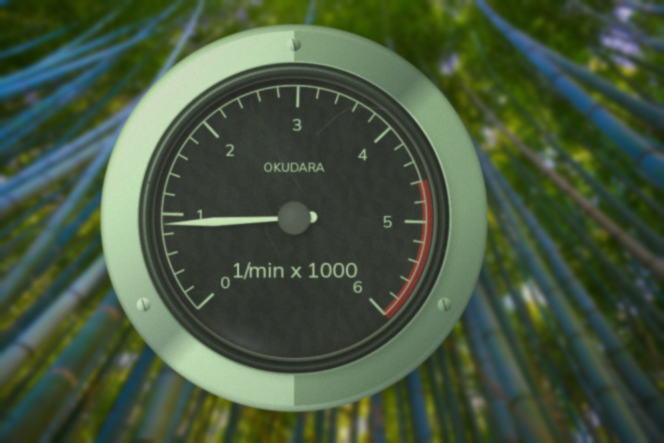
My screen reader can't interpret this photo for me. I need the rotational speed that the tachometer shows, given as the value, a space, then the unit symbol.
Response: 900 rpm
